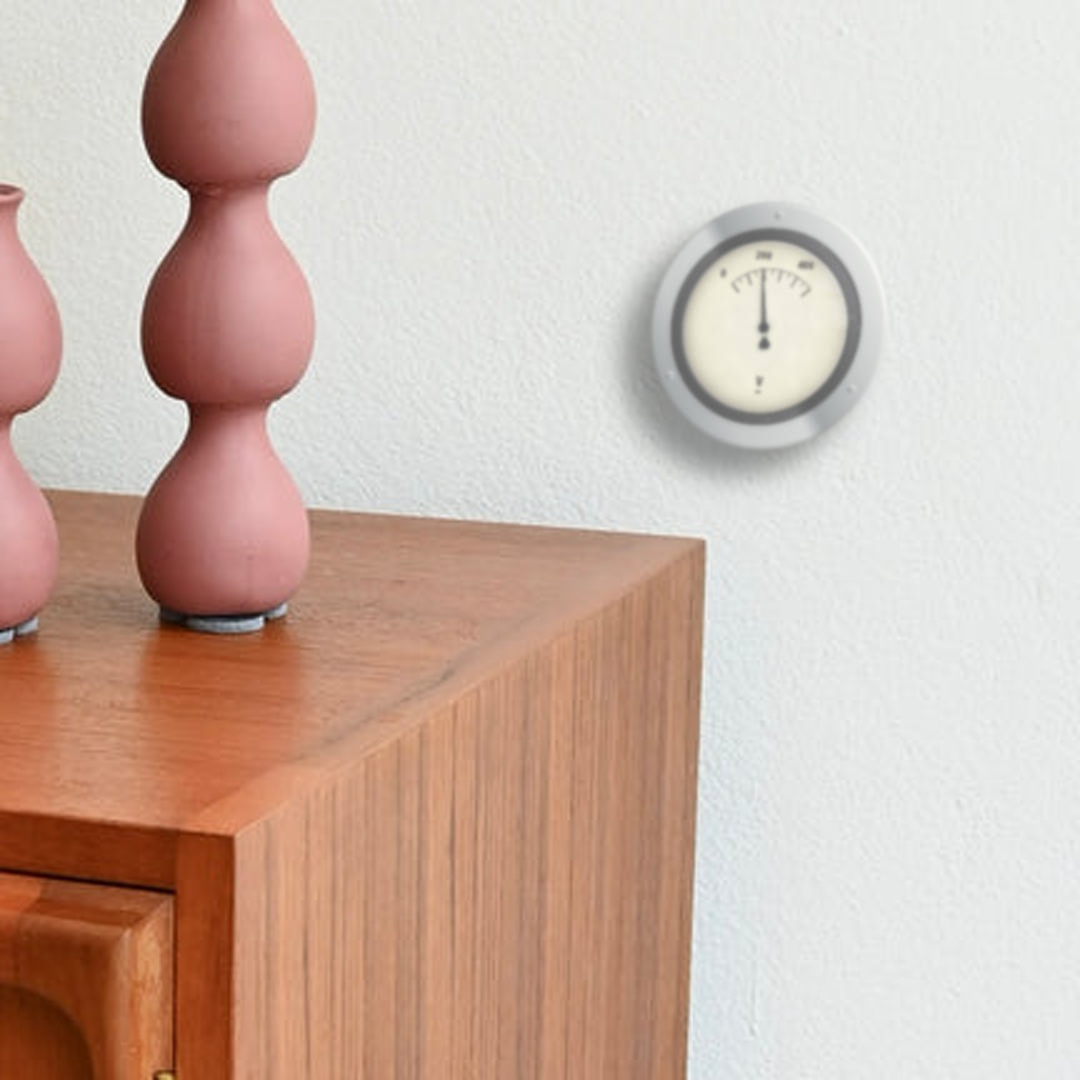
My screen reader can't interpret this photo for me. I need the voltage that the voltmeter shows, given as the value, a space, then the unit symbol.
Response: 200 V
